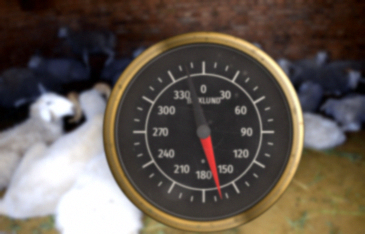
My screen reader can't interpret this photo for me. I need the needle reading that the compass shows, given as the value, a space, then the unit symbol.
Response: 165 °
